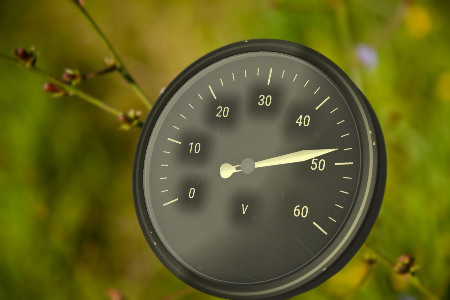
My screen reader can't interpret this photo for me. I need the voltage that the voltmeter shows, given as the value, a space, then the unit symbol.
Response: 48 V
